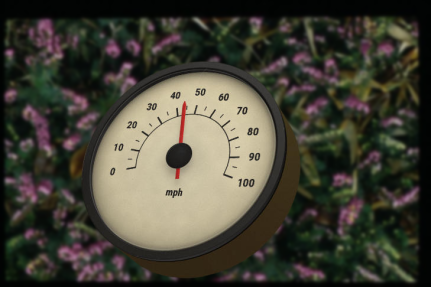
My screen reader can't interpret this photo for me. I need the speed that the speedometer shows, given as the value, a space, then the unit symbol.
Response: 45 mph
